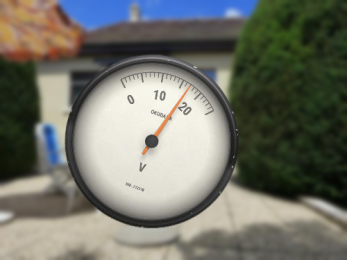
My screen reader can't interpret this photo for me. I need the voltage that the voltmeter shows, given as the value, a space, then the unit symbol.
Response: 17 V
